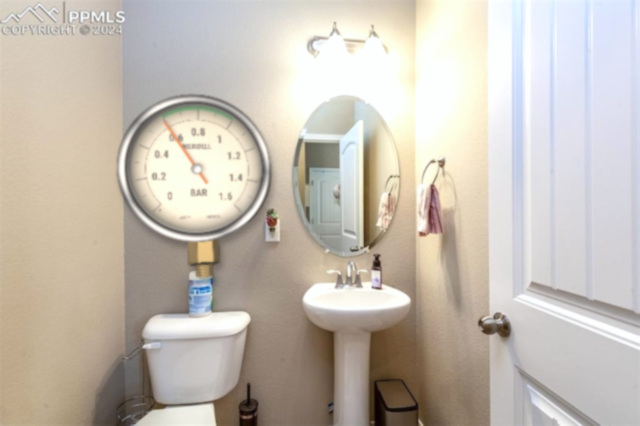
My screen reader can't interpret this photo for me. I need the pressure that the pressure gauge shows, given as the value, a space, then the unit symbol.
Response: 0.6 bar
